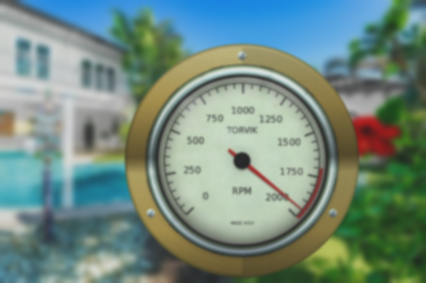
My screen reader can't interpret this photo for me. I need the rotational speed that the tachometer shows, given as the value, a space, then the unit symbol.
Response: 1950 rpm
